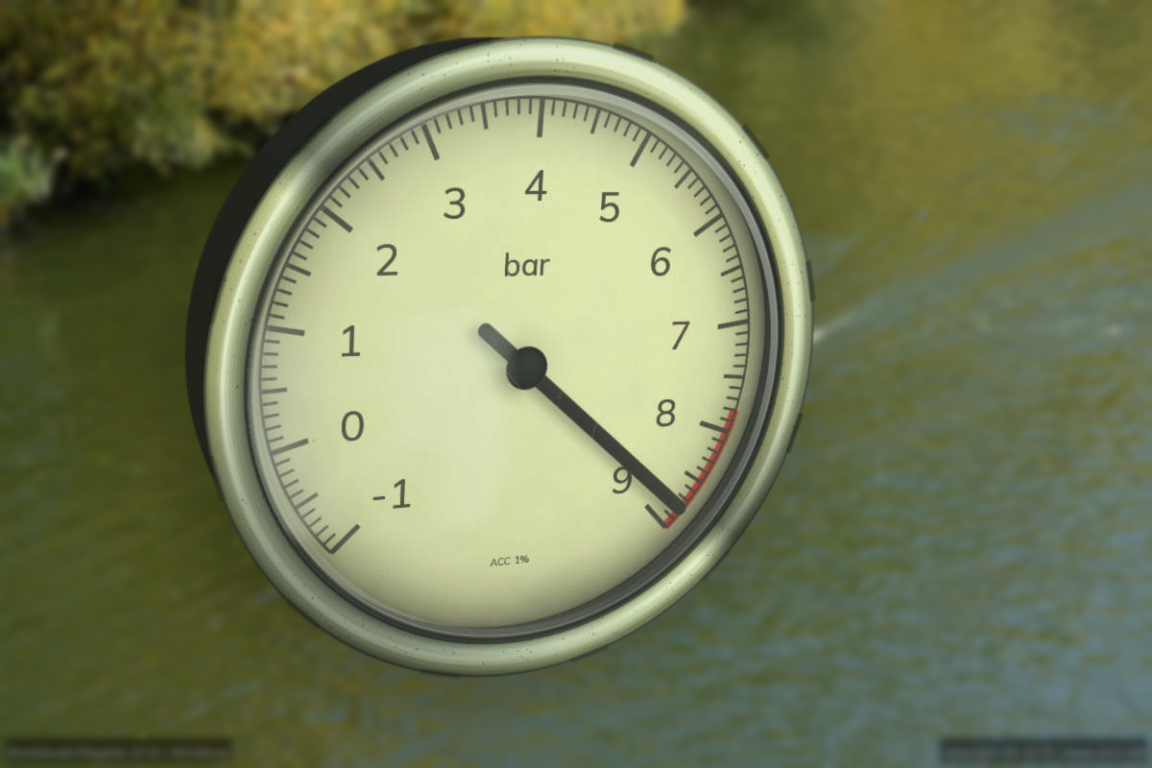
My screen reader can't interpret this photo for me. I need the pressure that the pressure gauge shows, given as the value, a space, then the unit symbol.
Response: 8.8 bar
